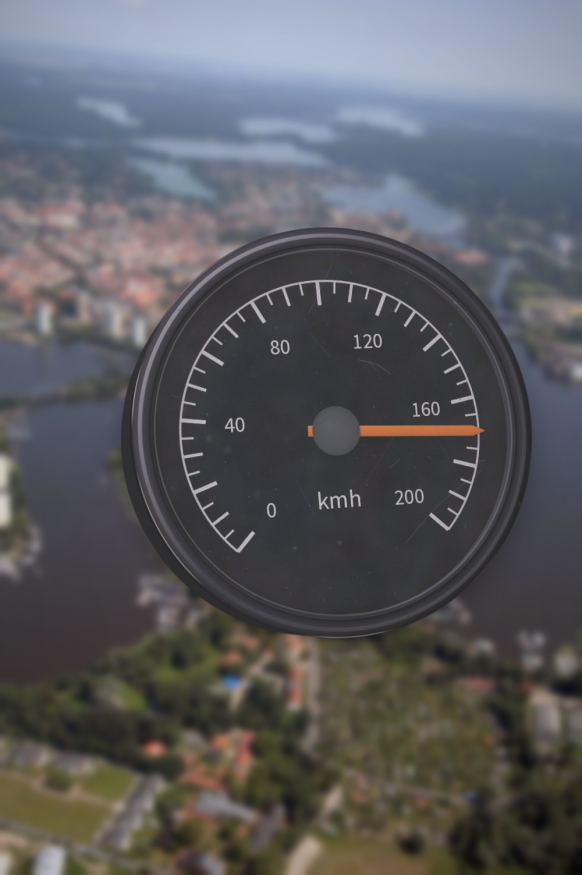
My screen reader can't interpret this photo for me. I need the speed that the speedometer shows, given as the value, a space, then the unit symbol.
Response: 170 km/h
